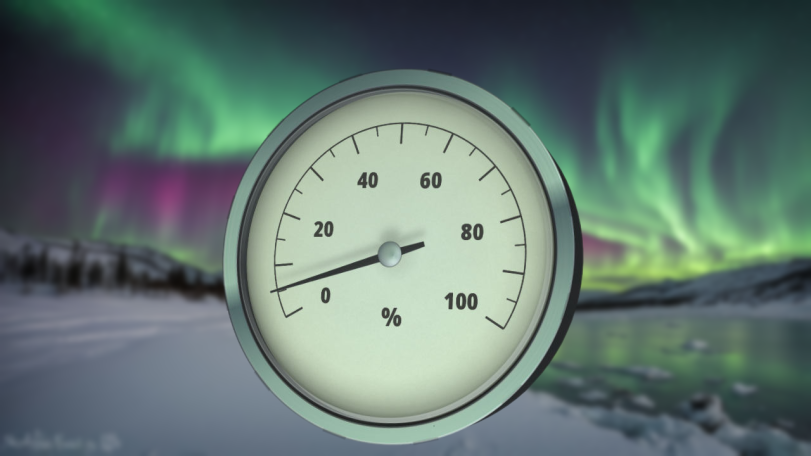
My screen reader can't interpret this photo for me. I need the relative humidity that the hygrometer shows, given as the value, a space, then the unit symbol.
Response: 5 %
